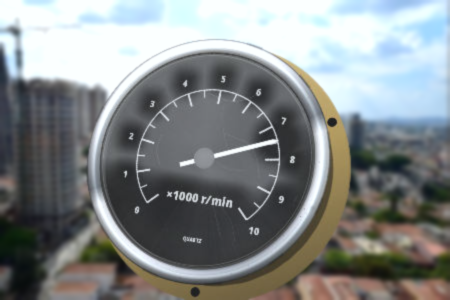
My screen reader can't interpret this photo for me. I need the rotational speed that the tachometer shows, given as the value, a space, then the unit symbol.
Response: 7500 rpm
